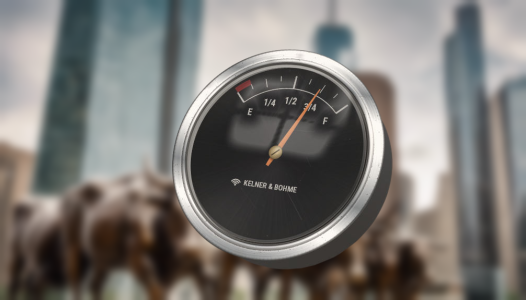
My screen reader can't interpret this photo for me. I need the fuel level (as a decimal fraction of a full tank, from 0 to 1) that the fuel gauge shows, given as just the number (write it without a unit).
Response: 0.75
